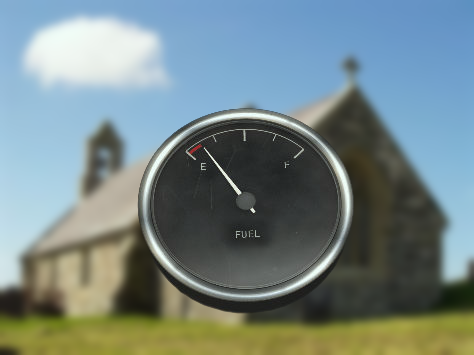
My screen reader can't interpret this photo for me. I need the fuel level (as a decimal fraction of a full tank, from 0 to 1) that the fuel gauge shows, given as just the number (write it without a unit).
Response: 0.125
